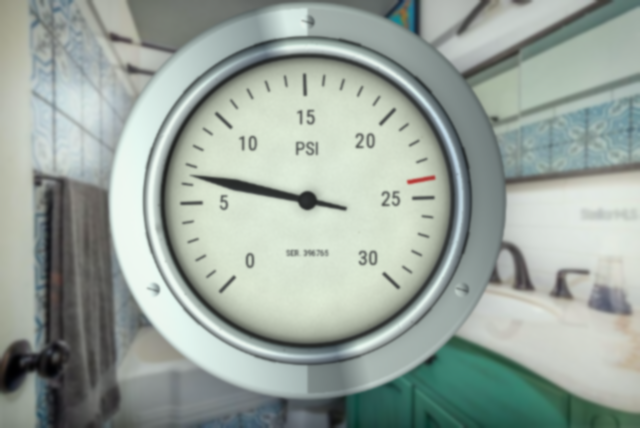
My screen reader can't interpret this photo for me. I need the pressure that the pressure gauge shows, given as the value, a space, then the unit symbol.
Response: 6.5 psi
